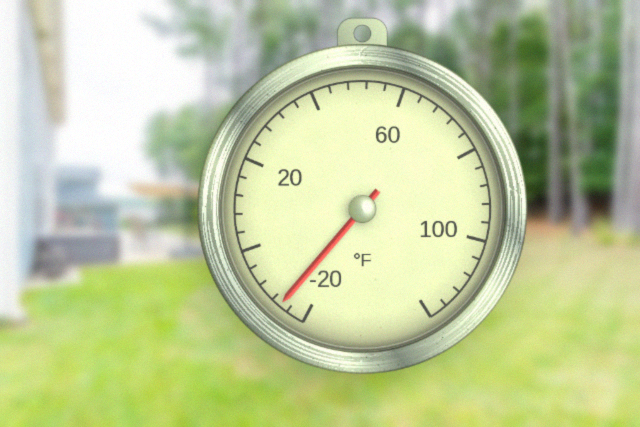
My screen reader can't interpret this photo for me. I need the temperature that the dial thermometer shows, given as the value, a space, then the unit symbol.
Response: -14 °F
